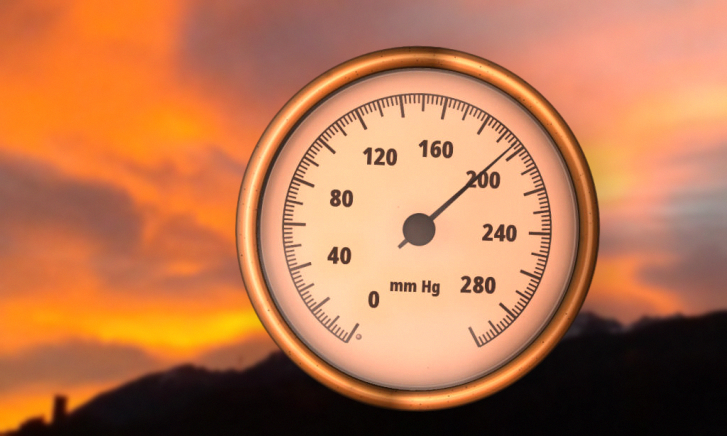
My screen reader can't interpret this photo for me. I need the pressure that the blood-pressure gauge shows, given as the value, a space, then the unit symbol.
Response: 196 mmHg
